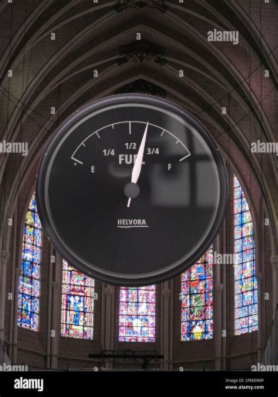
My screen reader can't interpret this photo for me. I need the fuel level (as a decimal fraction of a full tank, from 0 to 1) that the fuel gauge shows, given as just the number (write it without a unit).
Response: 0.625
